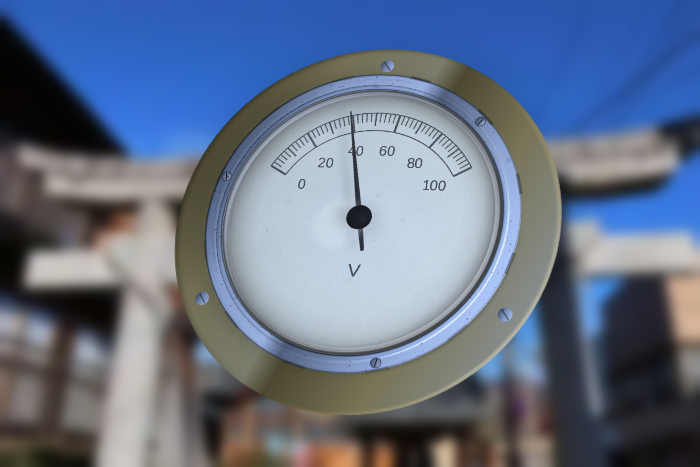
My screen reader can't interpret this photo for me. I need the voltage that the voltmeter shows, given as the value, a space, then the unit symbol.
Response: 40 V
